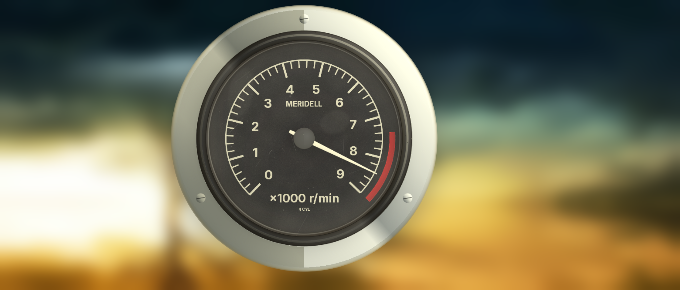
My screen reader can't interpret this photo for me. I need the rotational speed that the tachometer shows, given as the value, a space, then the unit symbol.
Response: 8400 rpm
